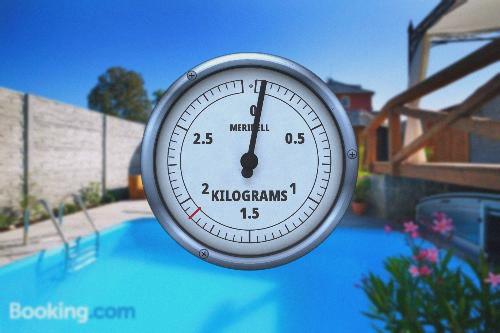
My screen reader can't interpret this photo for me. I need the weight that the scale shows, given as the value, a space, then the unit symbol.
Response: 0.05 kg
